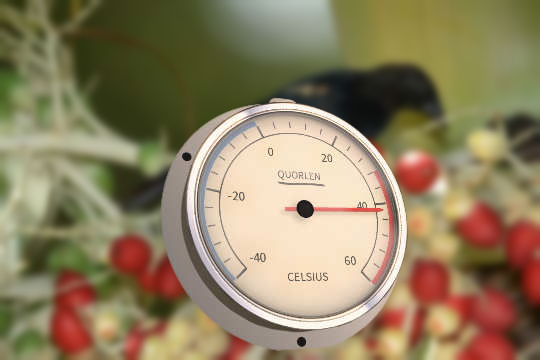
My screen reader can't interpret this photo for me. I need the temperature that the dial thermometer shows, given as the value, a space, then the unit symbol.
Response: 42 °C
